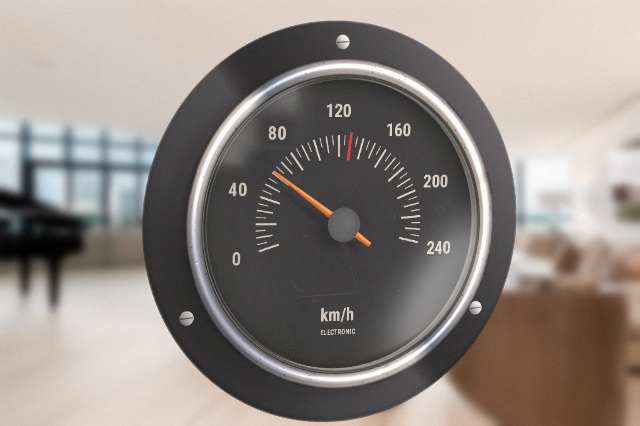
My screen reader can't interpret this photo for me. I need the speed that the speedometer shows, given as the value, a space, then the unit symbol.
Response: 60 km/h
